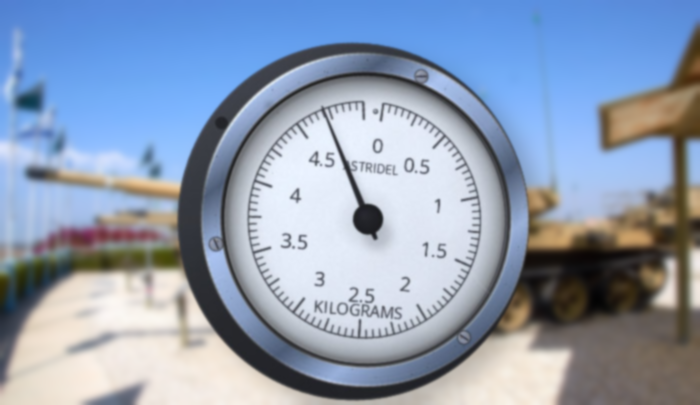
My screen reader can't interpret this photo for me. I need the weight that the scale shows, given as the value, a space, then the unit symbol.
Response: 4.7 kg
